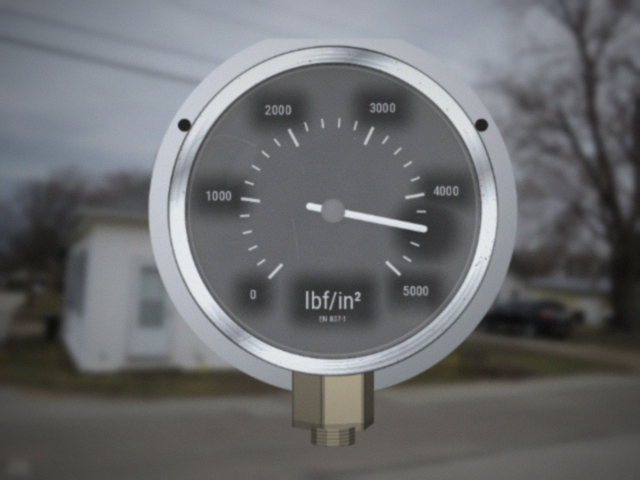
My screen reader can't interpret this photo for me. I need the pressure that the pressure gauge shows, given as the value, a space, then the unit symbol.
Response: 4400 psi
